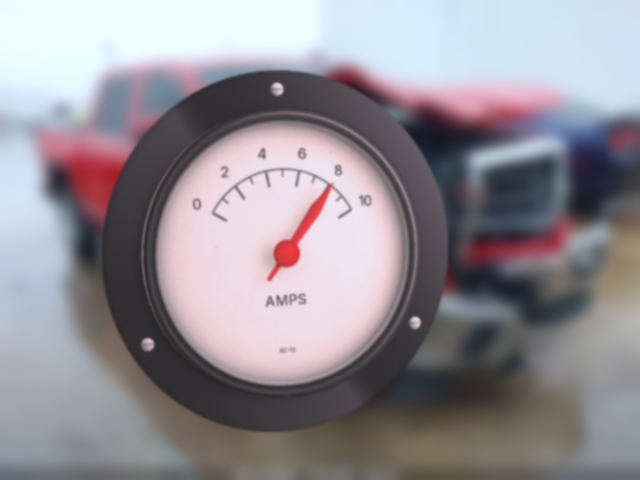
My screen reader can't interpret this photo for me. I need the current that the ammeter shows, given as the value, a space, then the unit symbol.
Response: 8 A
